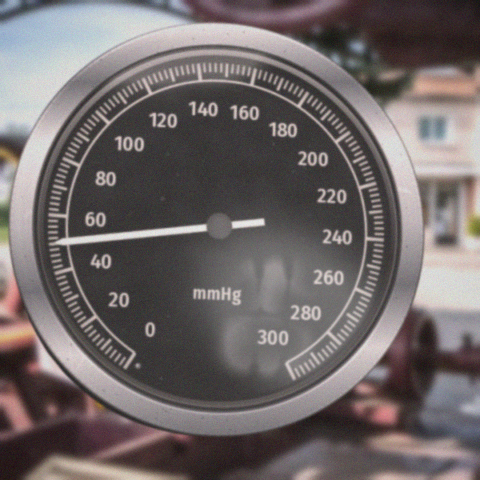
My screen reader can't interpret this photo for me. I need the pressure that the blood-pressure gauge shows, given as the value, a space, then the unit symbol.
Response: 50 mmHg
